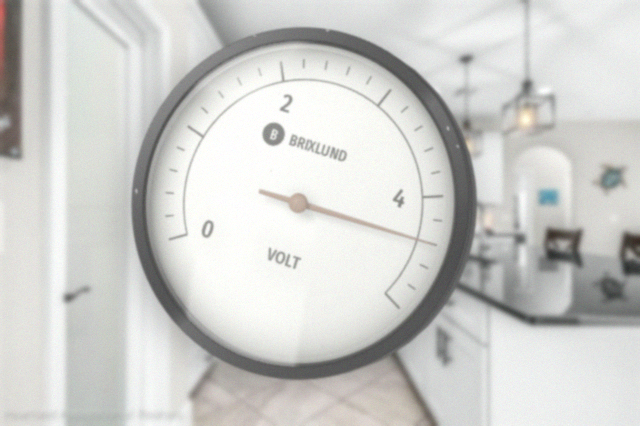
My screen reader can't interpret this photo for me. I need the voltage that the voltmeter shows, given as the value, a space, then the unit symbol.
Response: 4.4 V
